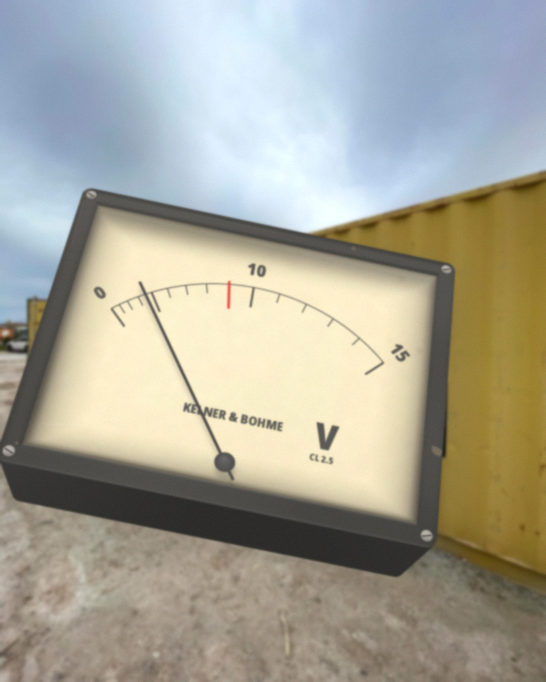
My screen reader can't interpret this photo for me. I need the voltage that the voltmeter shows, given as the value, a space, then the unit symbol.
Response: 4.5 V
